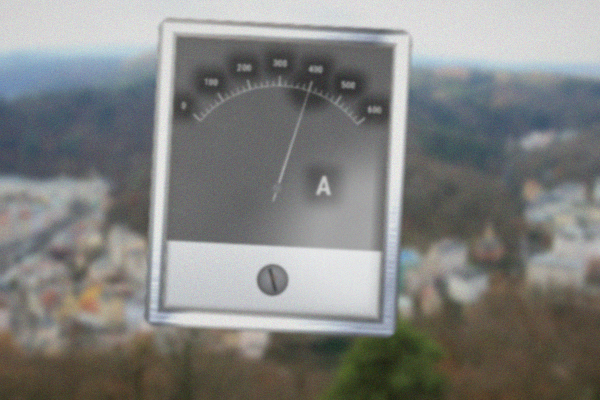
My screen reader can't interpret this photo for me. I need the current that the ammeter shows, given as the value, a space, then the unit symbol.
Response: 400 A
